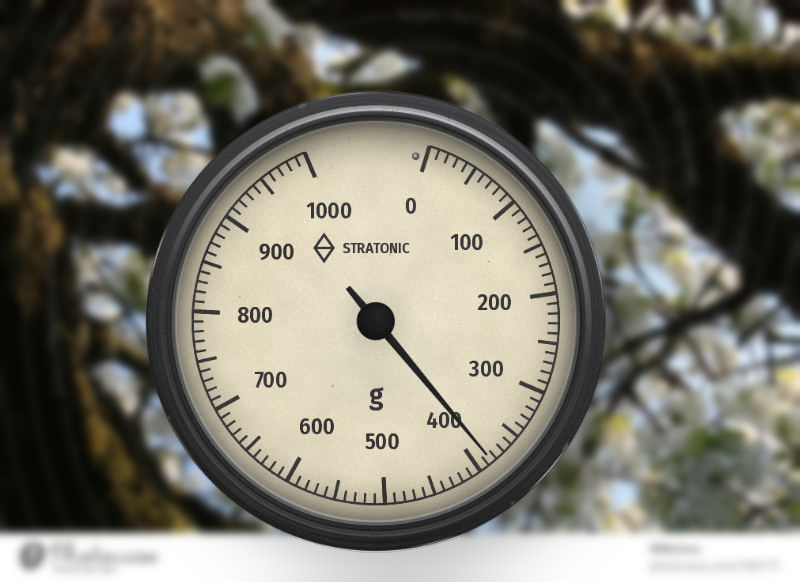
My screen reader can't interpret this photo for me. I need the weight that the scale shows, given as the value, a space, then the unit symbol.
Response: 385 g
